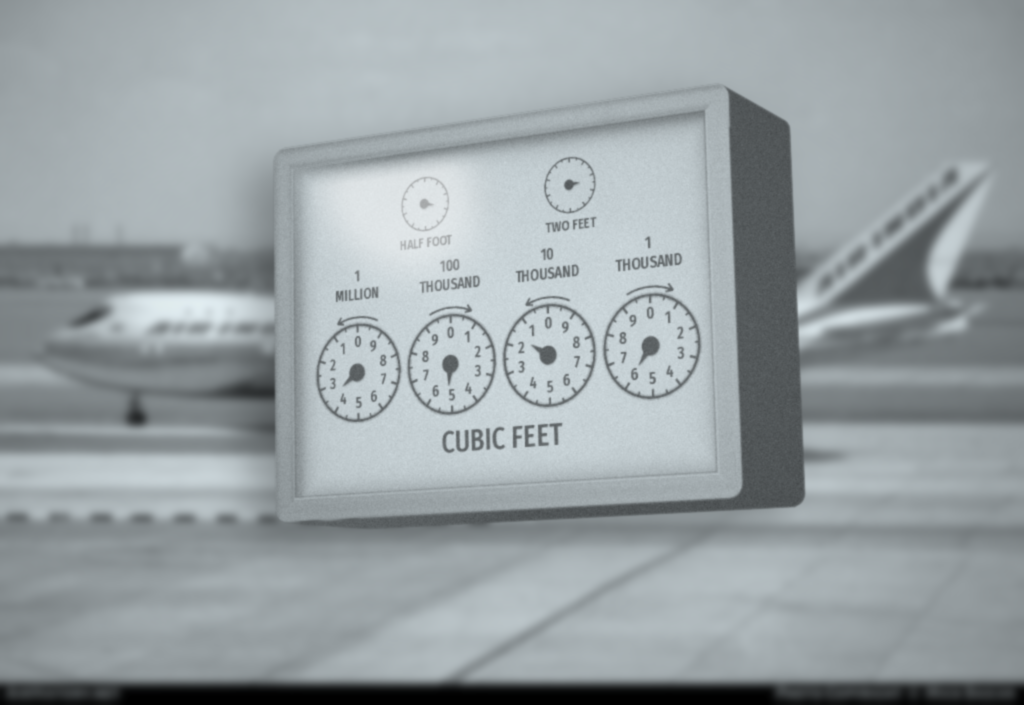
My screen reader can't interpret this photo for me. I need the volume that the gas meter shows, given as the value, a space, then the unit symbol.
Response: 351600 ft³
